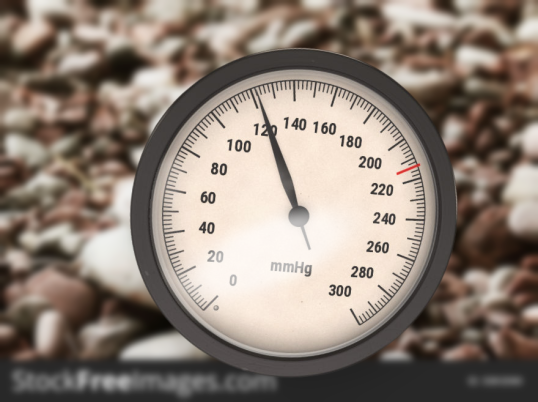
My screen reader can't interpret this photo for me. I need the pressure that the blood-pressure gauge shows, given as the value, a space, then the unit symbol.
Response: 122 mmHg
